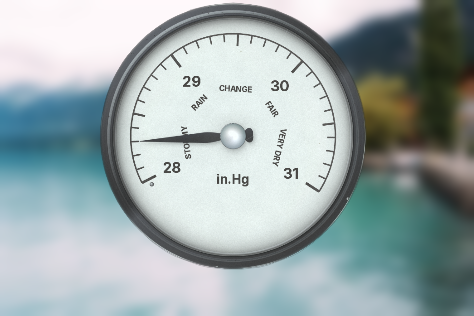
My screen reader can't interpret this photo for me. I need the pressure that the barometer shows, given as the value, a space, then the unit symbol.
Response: 28.3 inHg
